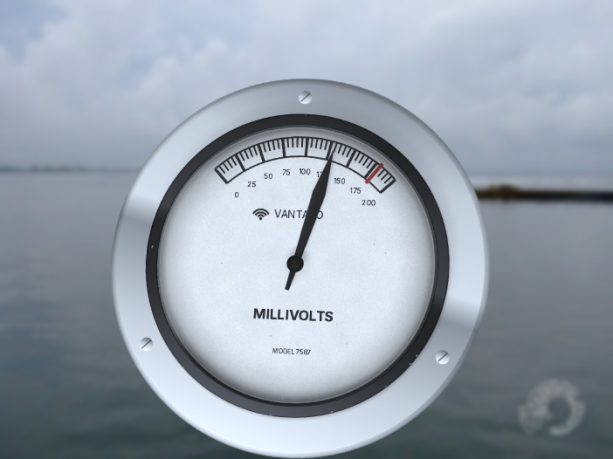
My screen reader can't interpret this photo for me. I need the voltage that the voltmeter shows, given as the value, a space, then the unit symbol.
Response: 130 mV
